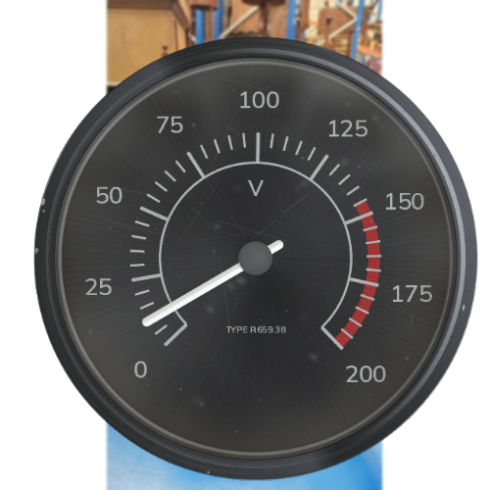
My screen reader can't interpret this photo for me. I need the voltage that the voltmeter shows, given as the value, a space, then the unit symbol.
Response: 10 V
